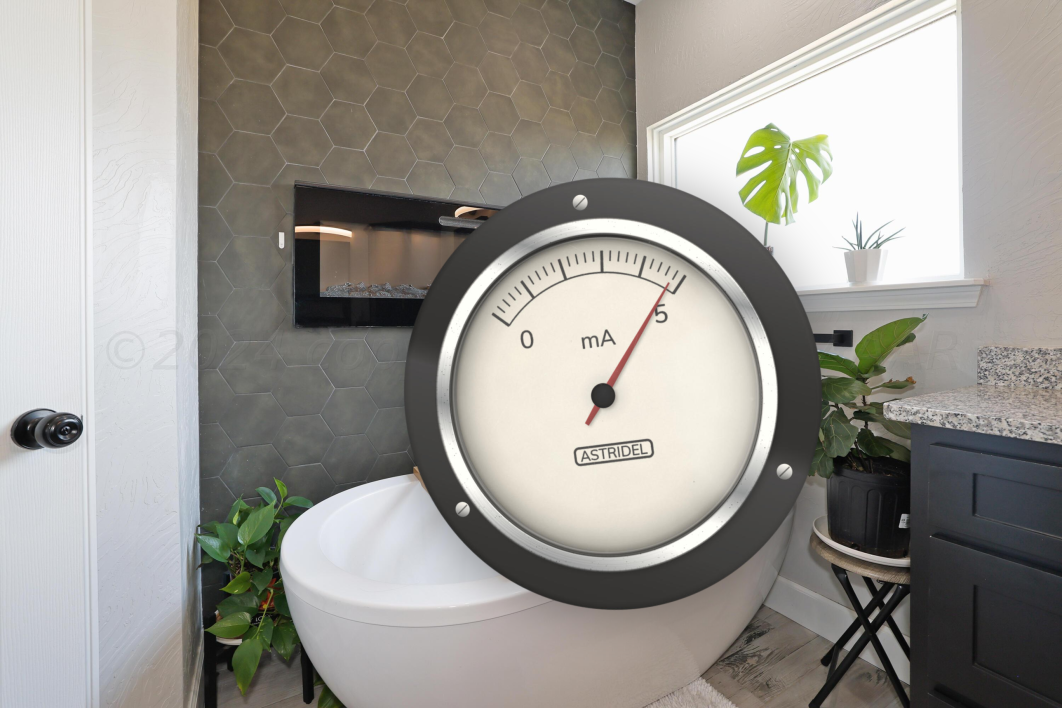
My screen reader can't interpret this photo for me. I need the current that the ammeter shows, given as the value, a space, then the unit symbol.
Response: 4.8 mA
